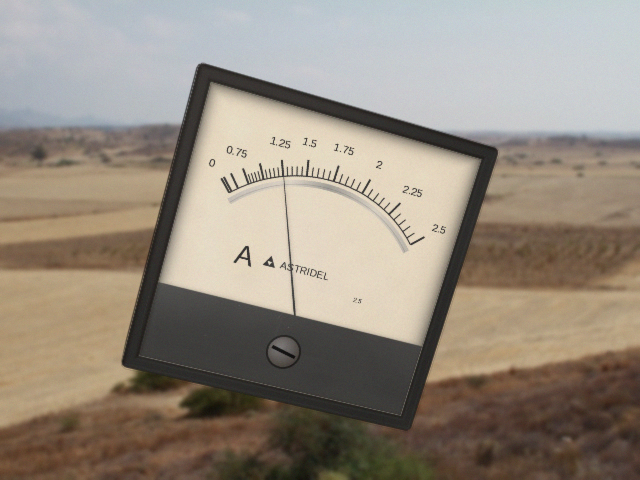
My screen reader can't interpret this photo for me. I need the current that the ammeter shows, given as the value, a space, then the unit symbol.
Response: 1.25 A
